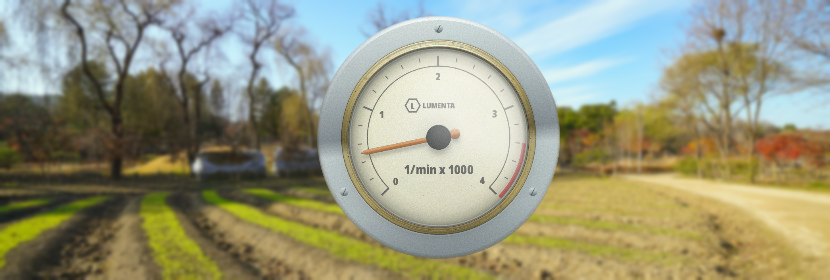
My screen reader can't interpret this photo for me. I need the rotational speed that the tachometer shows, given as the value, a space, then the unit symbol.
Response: 500 rpm
